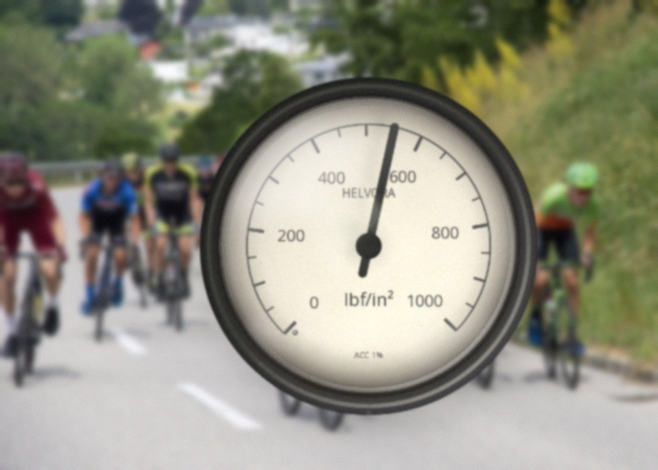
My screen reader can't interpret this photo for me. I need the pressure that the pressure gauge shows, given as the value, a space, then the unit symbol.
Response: 550 psi
